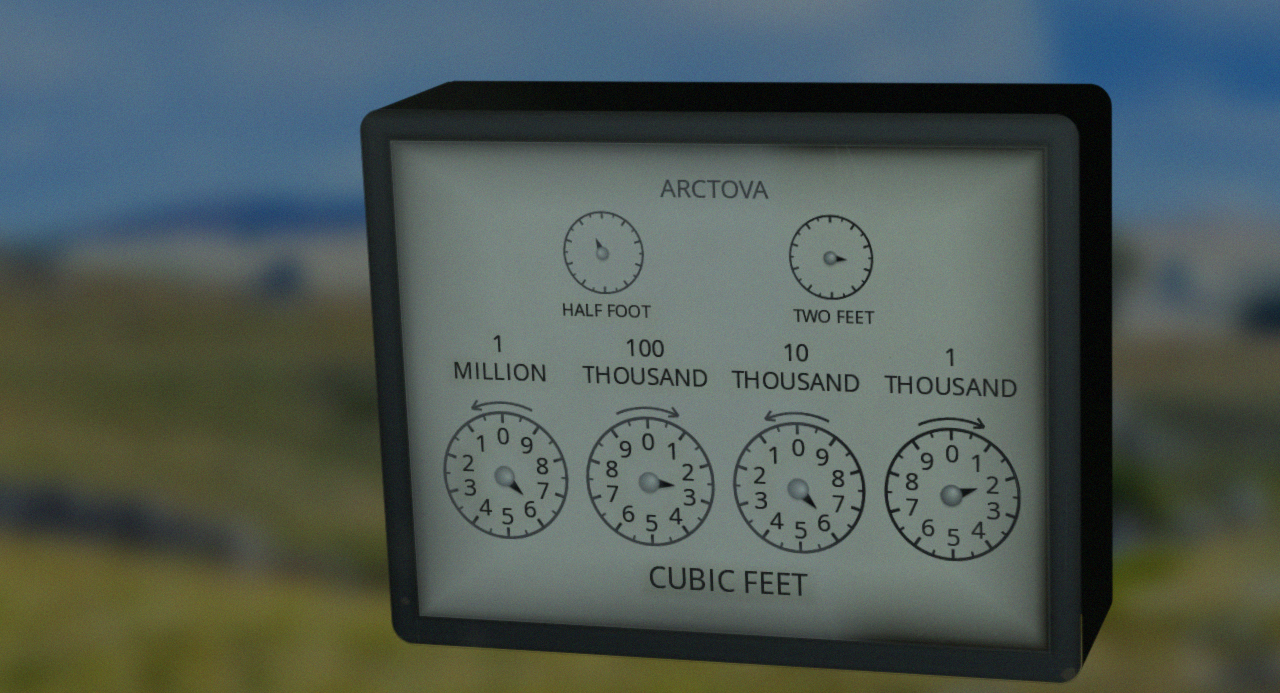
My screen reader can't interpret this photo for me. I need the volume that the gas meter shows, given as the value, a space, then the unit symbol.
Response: 626200 ft³
